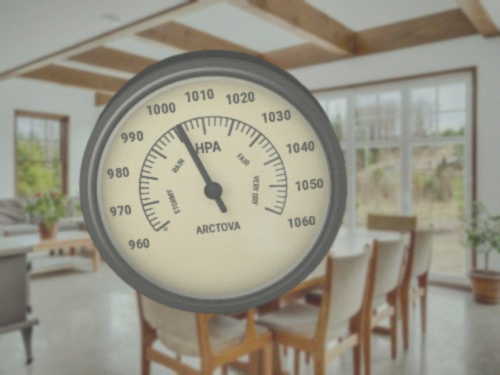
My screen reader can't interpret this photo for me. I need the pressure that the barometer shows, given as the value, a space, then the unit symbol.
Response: 1002 hPa
